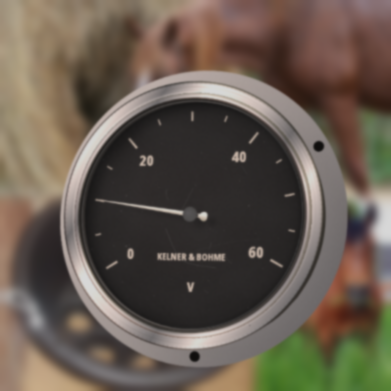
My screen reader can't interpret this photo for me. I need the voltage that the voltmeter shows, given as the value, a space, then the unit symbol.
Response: 10 V
